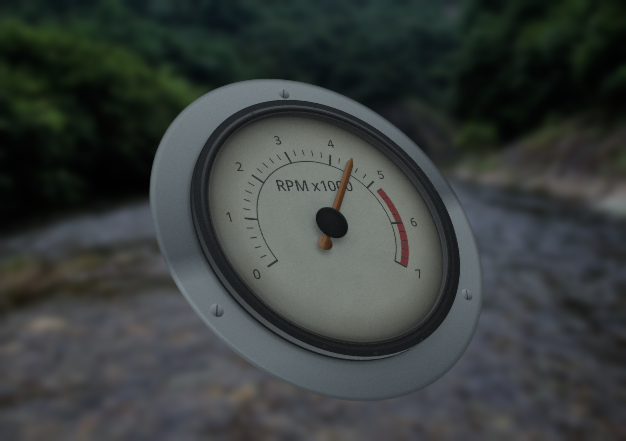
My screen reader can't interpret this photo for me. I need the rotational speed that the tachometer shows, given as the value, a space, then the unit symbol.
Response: 4400 rpm
